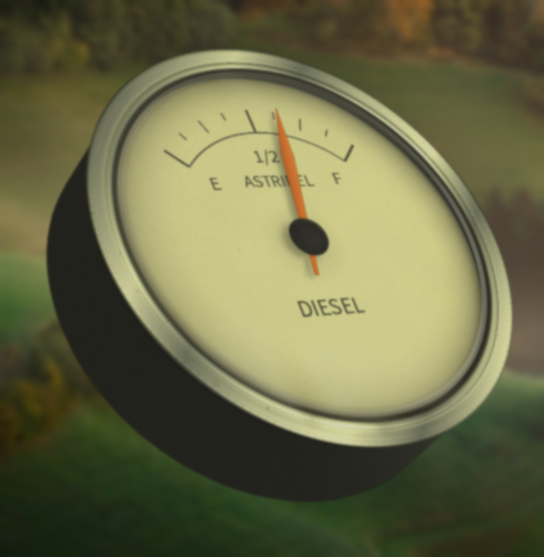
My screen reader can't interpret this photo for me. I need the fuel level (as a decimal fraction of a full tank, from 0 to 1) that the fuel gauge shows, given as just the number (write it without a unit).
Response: 0.625
